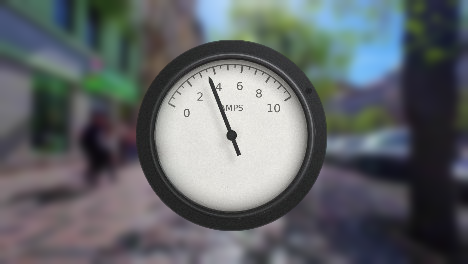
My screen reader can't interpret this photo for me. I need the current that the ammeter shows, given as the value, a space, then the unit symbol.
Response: 3.5 A
